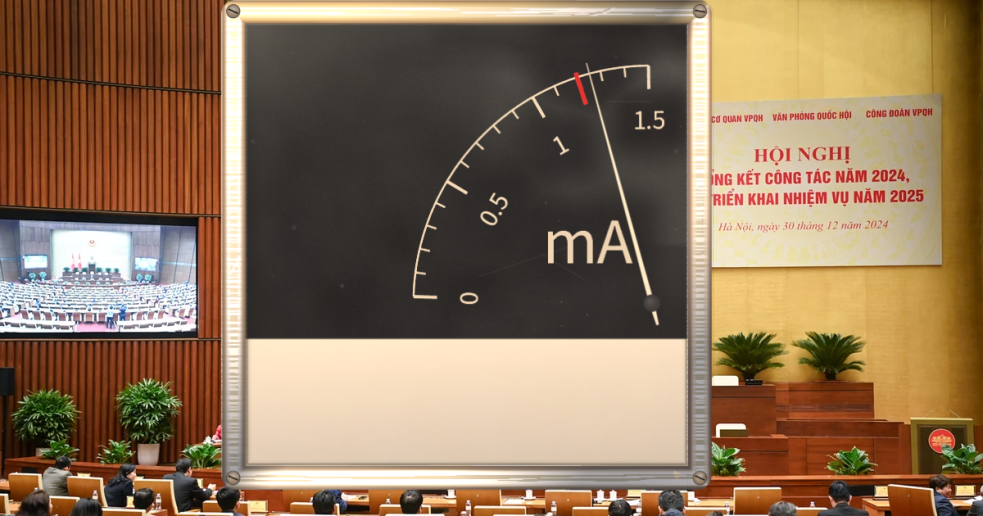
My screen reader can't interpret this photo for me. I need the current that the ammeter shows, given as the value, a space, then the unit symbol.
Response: 1.25 mA
